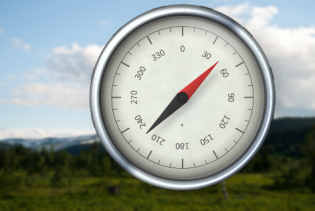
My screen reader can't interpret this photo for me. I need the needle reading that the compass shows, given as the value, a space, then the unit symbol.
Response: 45 °
